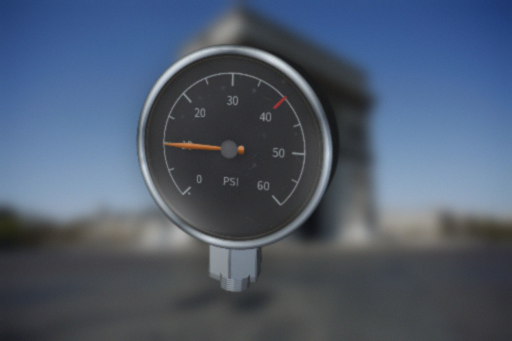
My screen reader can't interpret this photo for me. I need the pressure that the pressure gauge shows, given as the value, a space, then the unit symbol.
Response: 10 psi
